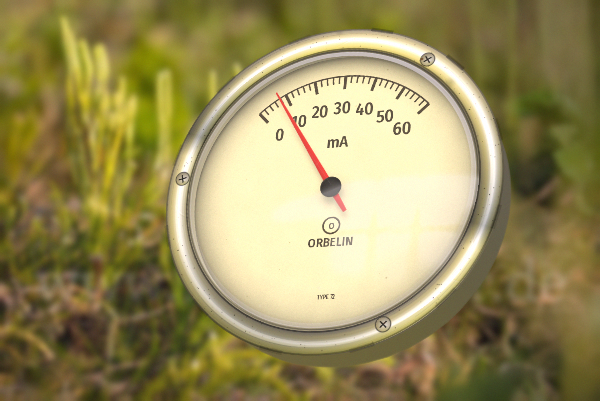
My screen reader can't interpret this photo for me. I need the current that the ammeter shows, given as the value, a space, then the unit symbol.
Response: 8 mA
